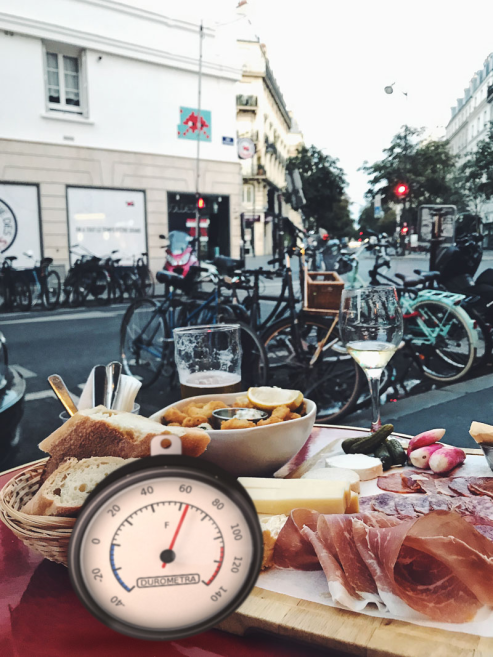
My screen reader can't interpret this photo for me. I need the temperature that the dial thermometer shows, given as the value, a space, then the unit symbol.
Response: 64 °F
